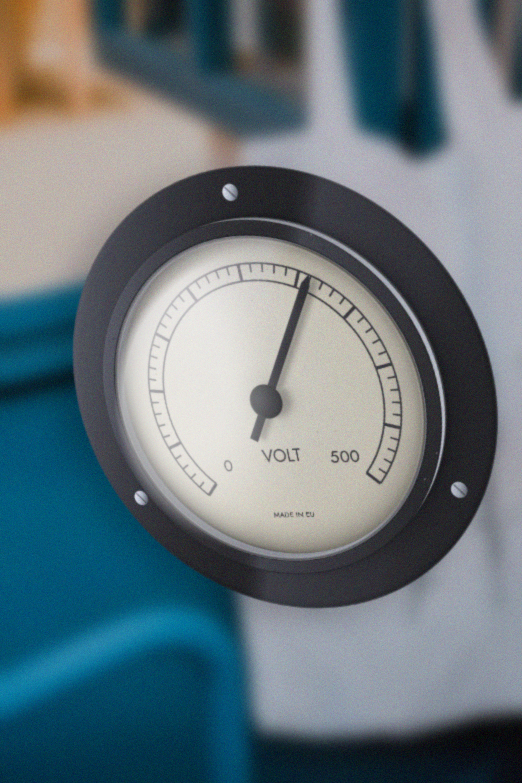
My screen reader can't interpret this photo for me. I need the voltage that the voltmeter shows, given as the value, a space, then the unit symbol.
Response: 310 V
